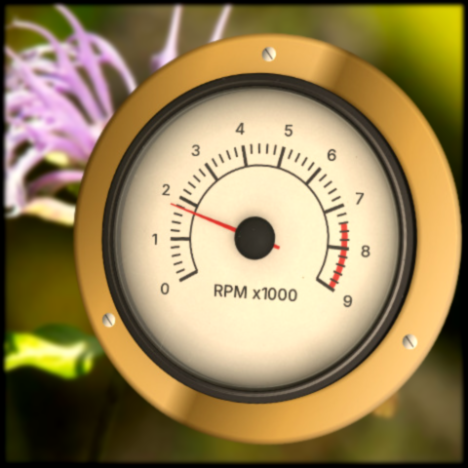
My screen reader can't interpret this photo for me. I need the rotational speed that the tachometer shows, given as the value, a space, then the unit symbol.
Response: 1800 rpm
